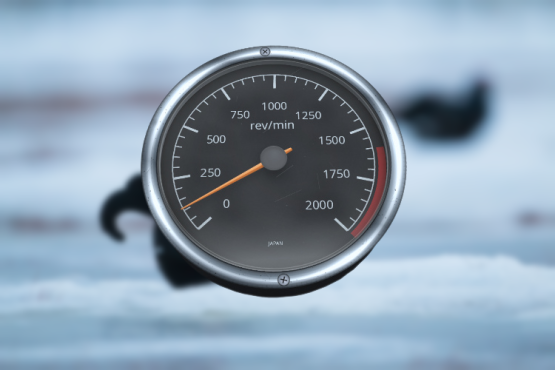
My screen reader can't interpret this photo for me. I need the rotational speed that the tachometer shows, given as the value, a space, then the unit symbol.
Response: 100 rpm
